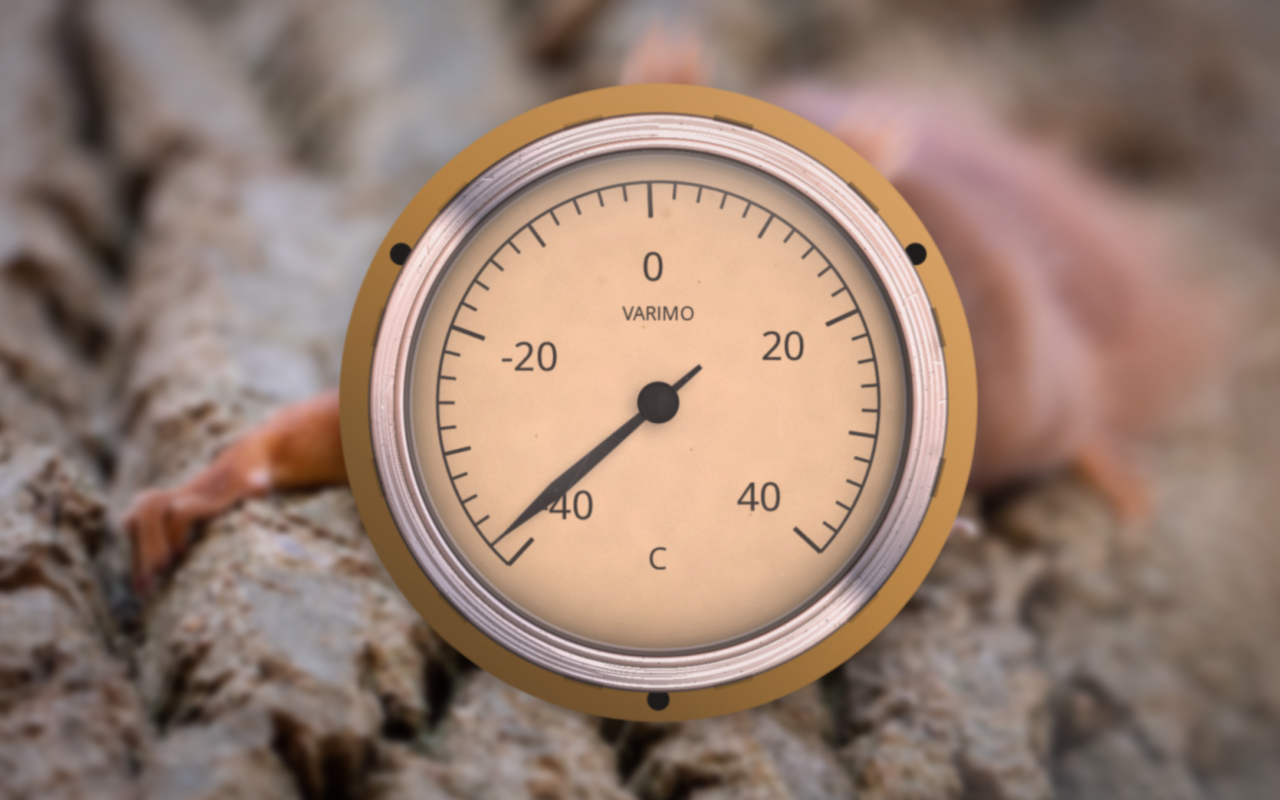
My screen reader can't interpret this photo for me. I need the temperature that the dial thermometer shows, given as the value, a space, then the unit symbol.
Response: -38 °C
